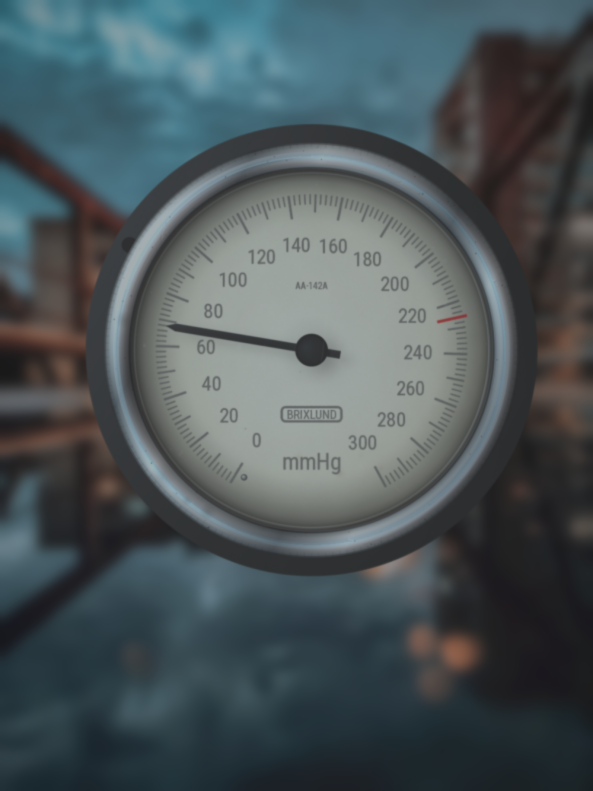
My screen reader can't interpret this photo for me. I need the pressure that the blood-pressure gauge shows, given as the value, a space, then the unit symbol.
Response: 68 mmHg
